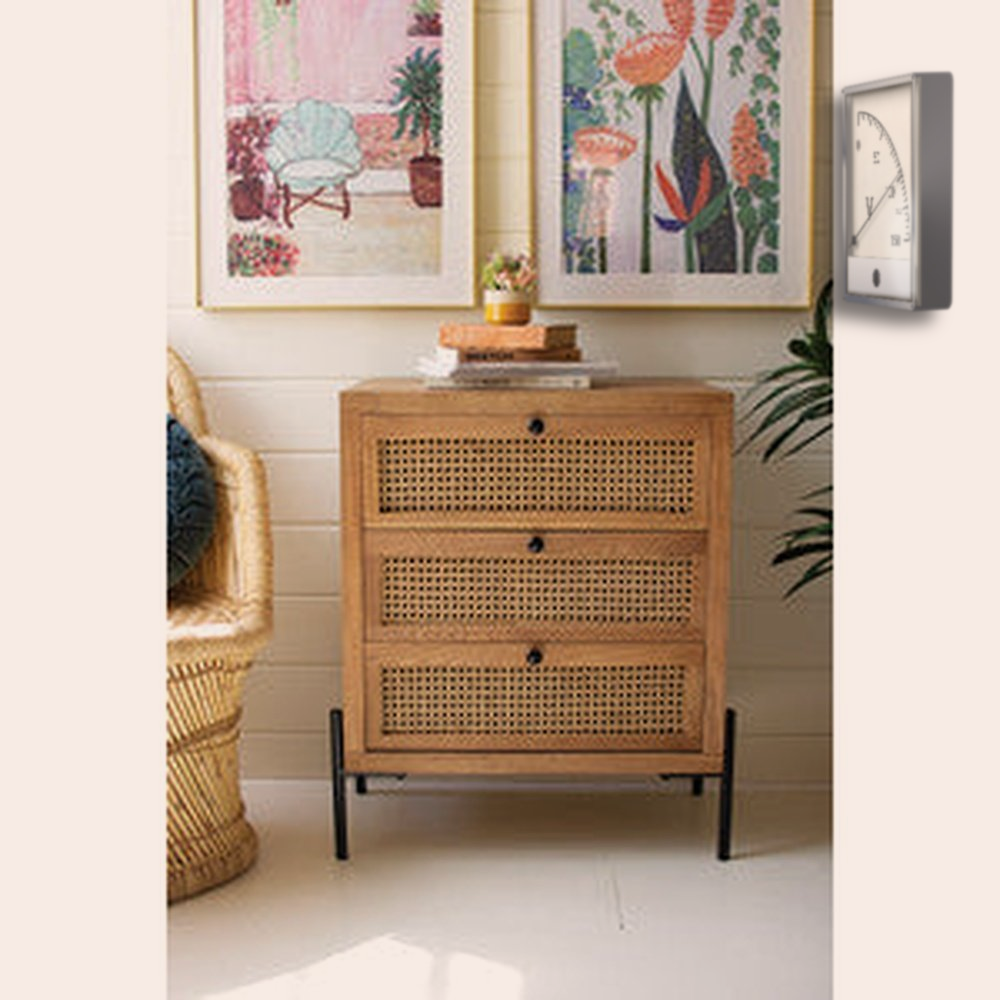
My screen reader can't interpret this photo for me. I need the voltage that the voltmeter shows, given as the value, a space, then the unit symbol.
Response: 100 V
